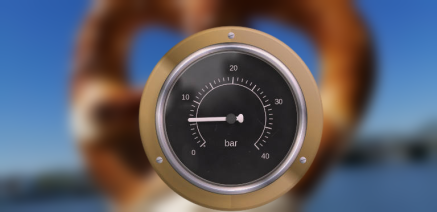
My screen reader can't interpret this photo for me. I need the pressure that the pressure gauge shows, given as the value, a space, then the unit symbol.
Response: 6 bar
